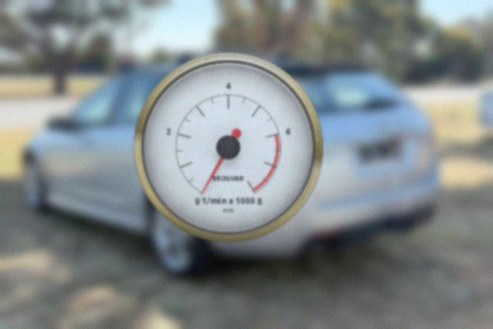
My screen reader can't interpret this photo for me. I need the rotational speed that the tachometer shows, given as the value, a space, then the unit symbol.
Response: 0 rpm
